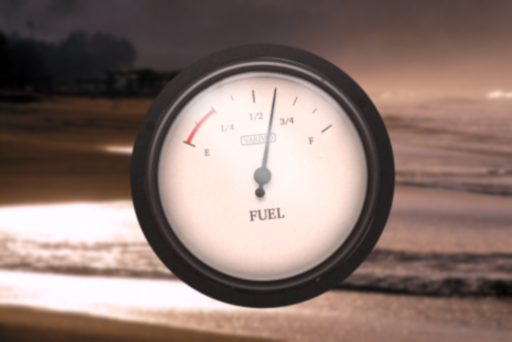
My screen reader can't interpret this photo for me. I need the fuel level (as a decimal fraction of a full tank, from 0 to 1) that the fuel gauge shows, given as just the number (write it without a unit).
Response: 0.625
